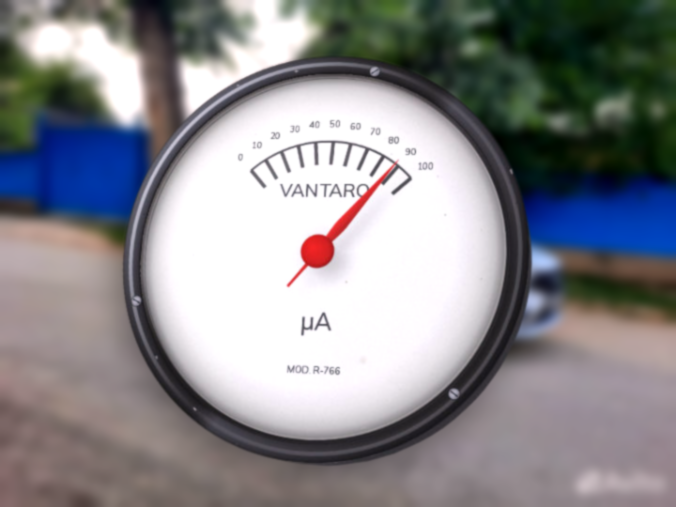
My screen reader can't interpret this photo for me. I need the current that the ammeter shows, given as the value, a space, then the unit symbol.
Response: 90 µA
